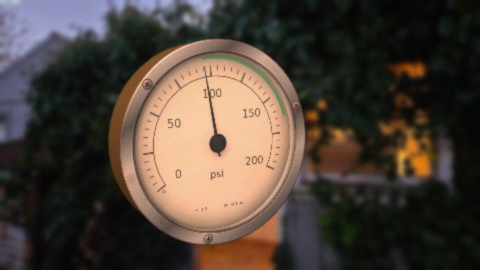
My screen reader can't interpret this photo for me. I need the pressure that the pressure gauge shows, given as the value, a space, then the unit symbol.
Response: 95 psi
